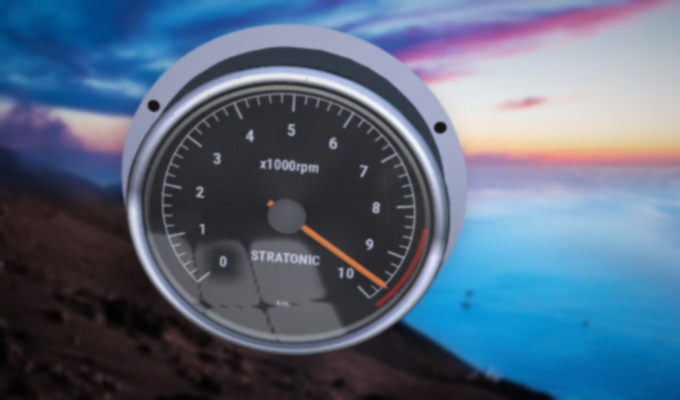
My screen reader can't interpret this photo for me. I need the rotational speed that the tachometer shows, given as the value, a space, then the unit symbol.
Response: 9600 rpm
